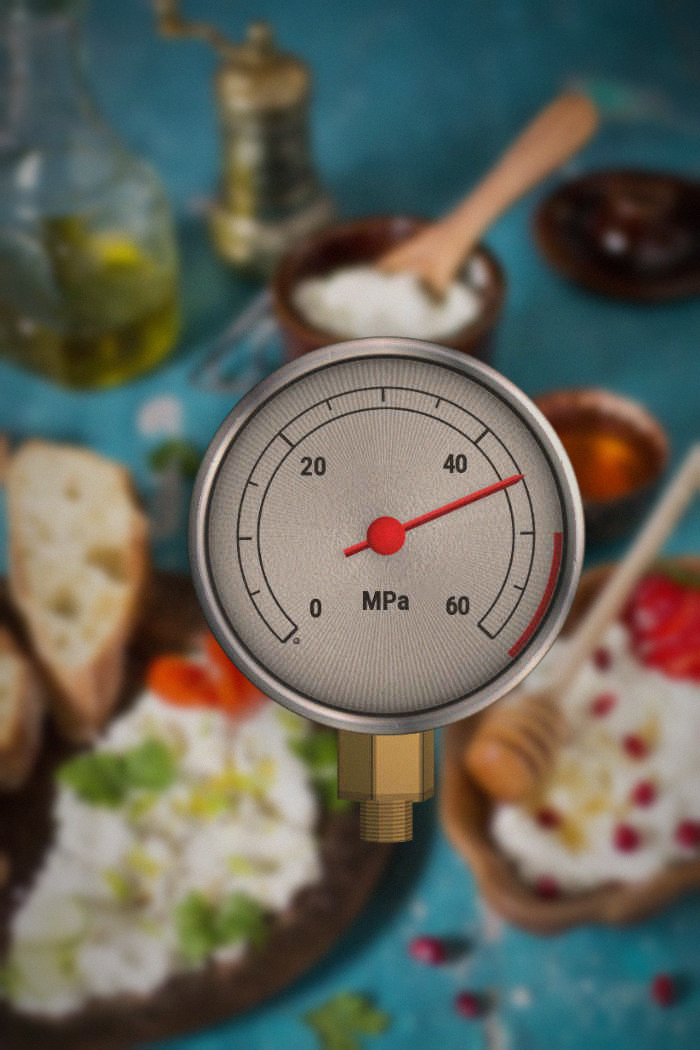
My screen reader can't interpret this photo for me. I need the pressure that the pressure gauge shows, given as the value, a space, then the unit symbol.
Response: 45 MPa
